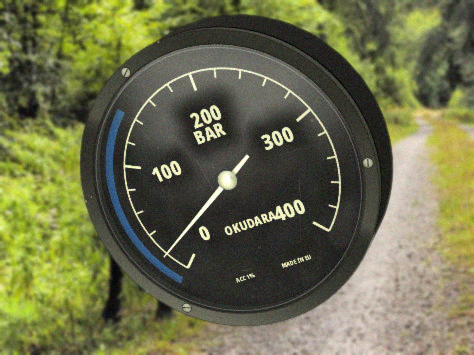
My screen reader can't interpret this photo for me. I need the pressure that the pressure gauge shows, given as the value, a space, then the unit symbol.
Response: 20 bar
